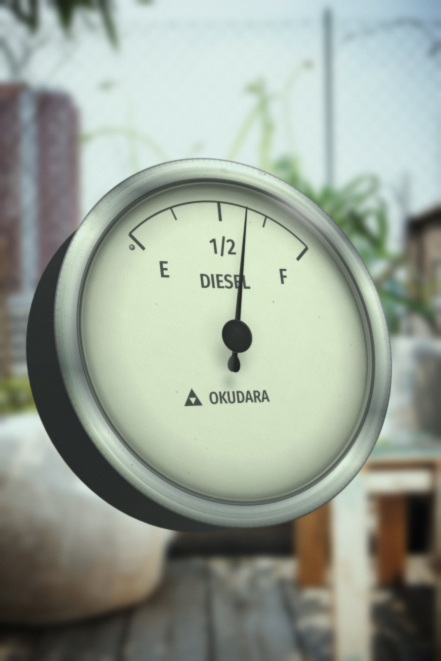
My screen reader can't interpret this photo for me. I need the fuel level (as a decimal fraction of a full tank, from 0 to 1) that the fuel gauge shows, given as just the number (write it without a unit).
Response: 0.625
